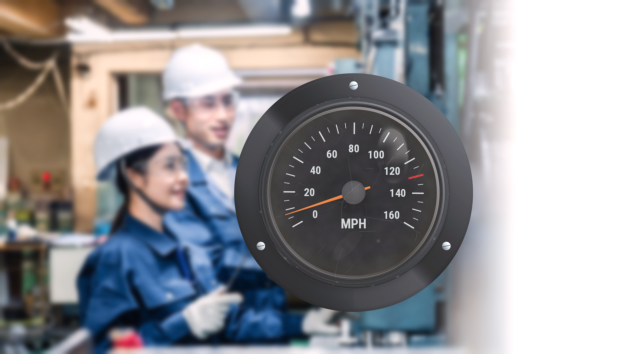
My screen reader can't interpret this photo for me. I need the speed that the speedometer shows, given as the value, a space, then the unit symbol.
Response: 7.5 mph
